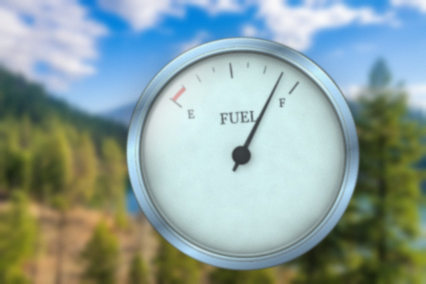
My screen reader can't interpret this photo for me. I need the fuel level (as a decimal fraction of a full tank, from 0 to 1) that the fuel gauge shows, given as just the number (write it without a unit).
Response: 0.875
